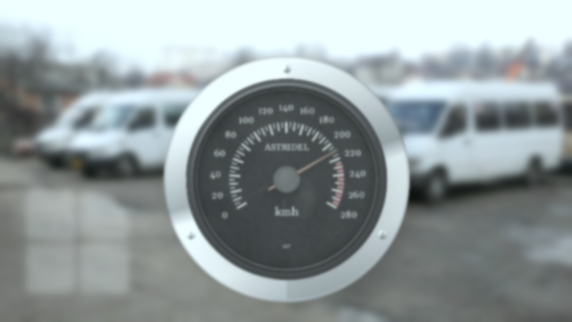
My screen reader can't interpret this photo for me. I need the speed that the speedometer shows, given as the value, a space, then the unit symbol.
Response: 210 km/h
